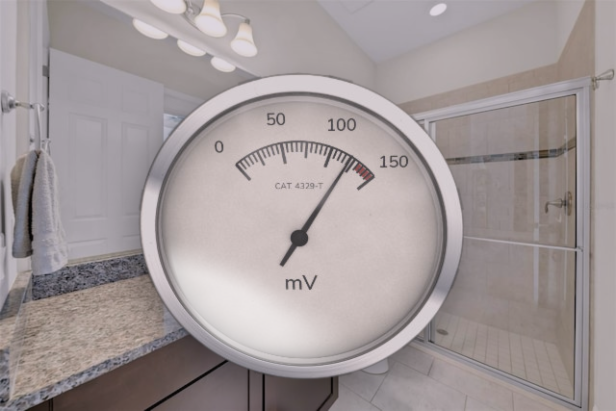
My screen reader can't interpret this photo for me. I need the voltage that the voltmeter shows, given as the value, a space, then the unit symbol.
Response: 120 mV
